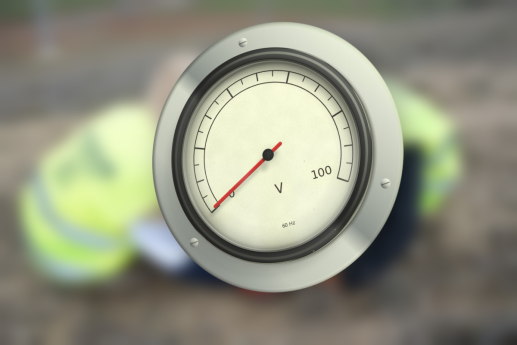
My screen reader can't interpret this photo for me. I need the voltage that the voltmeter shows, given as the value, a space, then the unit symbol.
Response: 0 V
